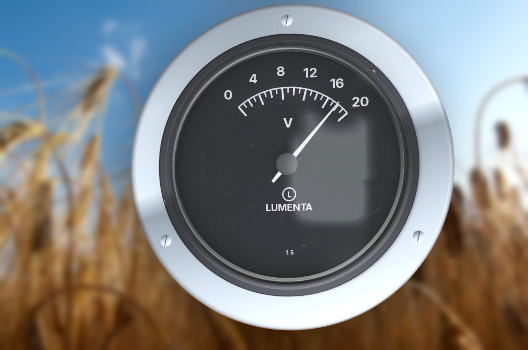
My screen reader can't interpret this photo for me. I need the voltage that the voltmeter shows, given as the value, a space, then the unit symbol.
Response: 18 V
